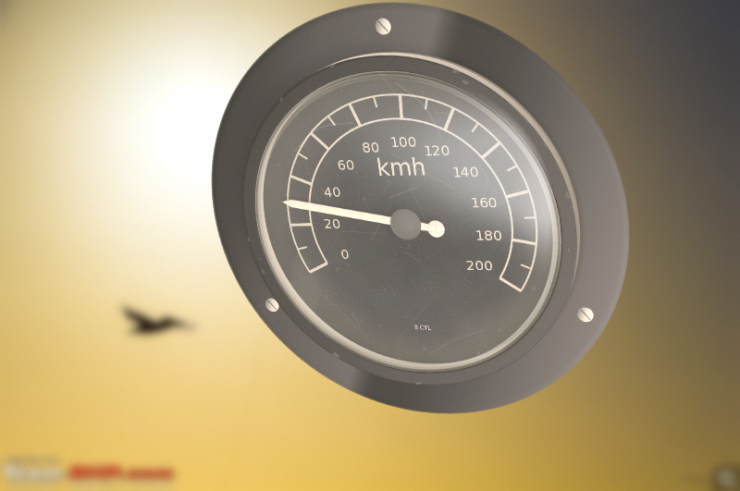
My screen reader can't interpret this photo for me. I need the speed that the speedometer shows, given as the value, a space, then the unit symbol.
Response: 30 km/h
